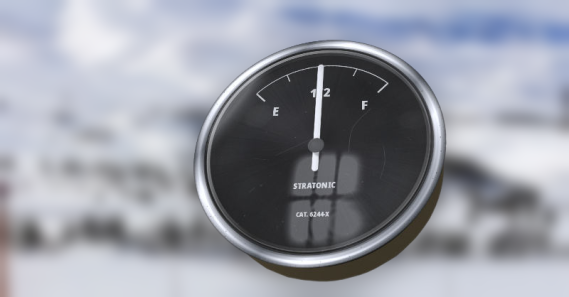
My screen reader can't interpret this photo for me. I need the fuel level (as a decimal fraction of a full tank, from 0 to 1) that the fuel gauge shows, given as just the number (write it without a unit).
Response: 0.5
